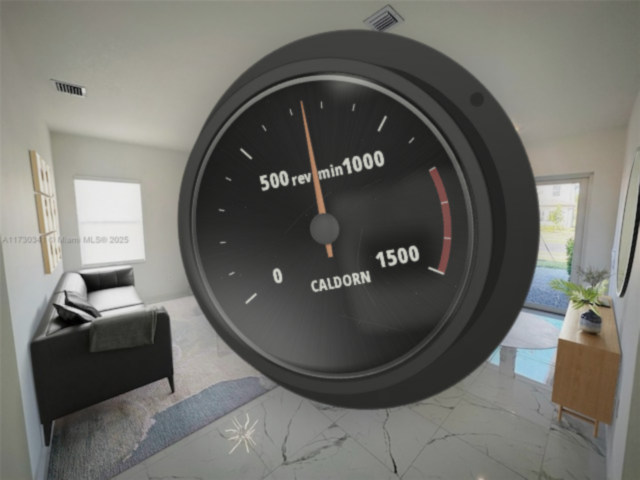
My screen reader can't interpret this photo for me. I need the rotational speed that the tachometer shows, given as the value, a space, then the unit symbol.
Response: 750 rpm
